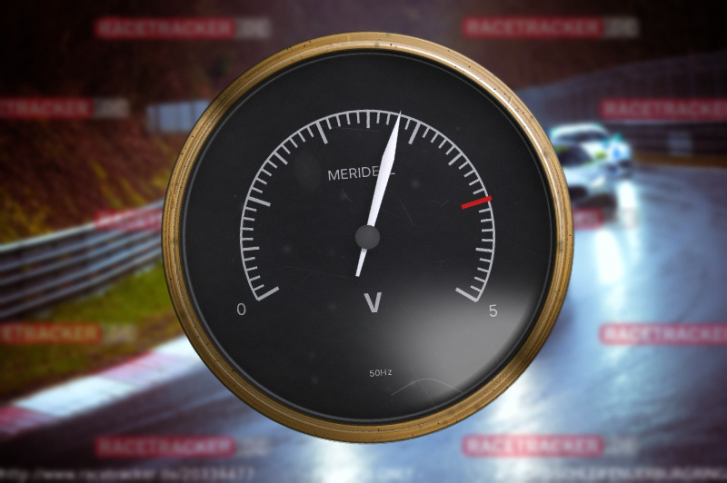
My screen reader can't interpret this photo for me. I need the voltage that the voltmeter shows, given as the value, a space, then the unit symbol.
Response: 2.8 V
